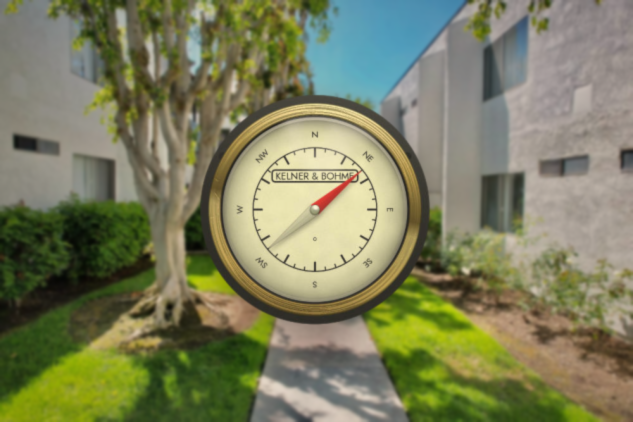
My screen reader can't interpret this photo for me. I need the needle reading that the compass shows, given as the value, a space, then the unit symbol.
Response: 50 °
